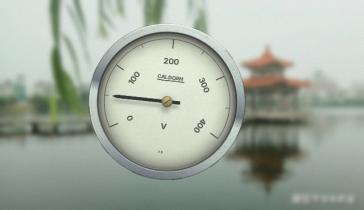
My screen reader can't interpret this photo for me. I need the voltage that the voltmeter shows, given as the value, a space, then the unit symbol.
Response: 50 V
